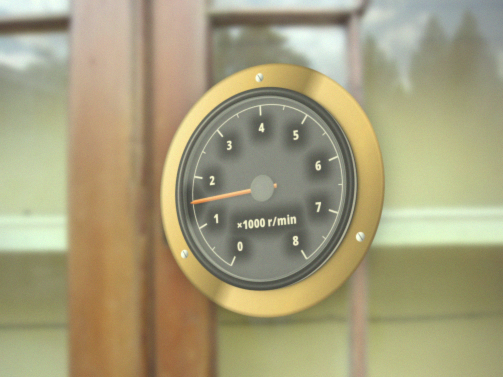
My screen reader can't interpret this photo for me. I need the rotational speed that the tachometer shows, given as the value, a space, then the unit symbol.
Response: 1500 rpm
